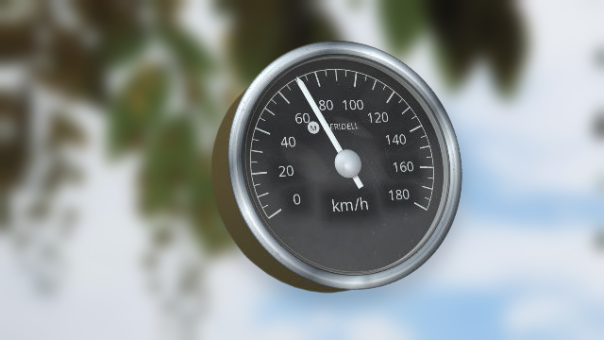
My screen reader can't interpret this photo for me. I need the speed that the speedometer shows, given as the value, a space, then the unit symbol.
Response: 70 km/h
